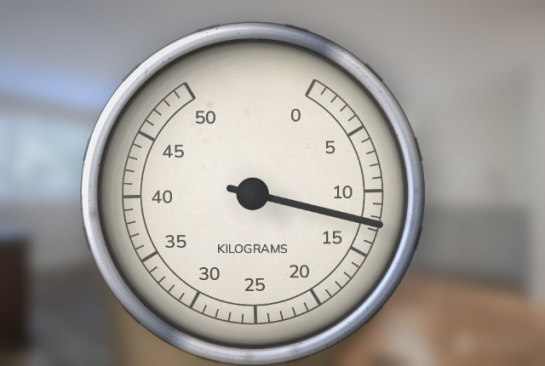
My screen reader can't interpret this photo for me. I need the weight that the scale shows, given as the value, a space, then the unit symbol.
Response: 12.5 kg
